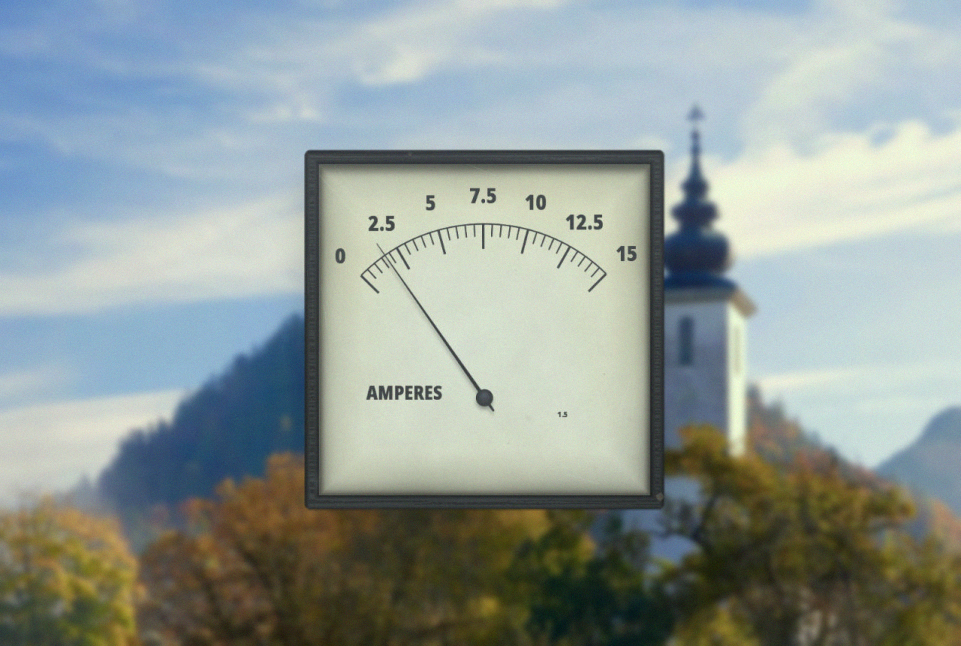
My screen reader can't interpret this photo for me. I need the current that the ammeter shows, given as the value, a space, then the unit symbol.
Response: 1.75 A
